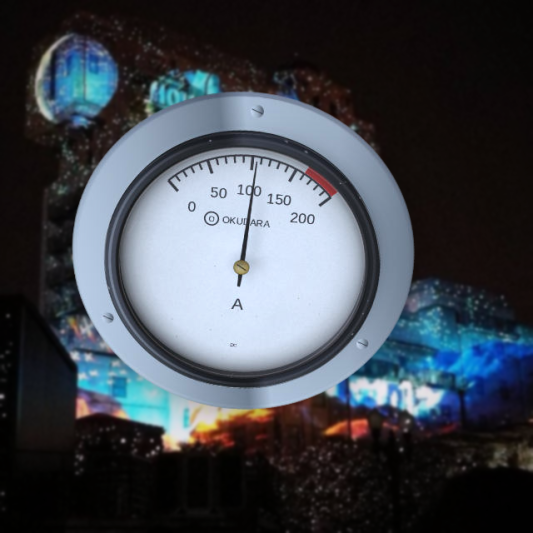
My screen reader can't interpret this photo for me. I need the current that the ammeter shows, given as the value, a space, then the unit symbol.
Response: 105 A
